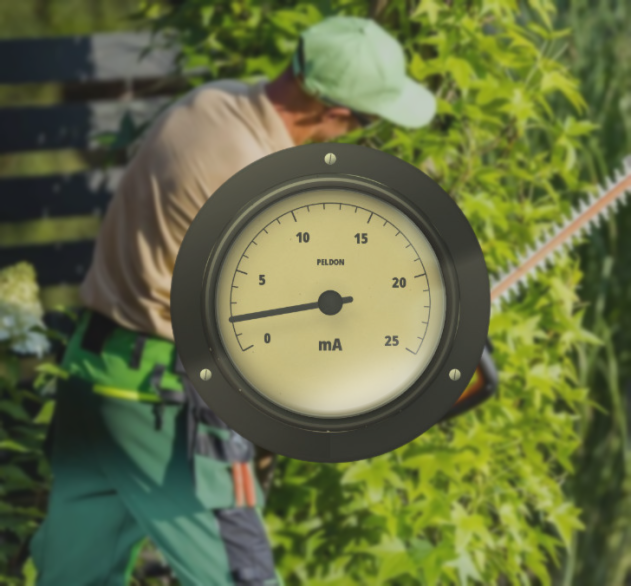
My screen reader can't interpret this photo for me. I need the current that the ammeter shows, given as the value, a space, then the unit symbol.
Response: 2 mA
